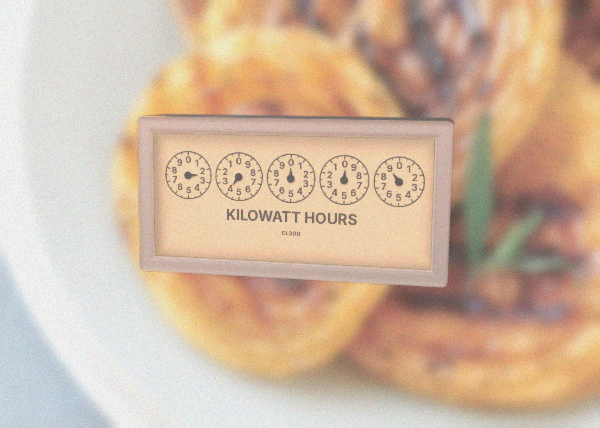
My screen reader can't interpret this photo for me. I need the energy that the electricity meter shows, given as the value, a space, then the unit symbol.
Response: 23999 kWh
